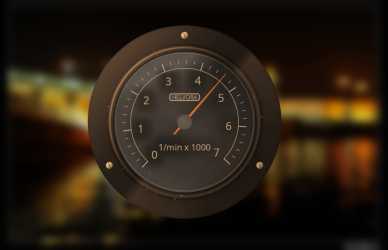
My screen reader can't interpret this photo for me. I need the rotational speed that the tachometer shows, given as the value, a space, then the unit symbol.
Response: 4600 rpm
